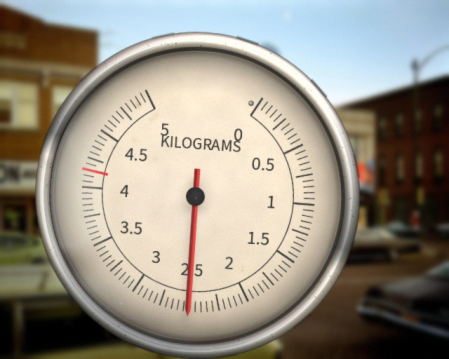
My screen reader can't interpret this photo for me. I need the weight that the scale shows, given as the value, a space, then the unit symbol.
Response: 2.5 kg
